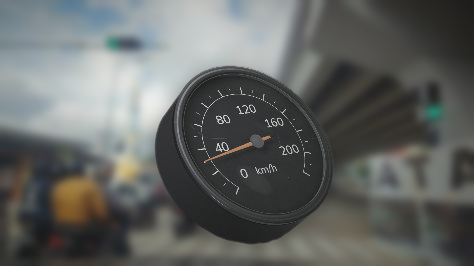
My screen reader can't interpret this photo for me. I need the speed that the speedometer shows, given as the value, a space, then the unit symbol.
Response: 30 km/h
